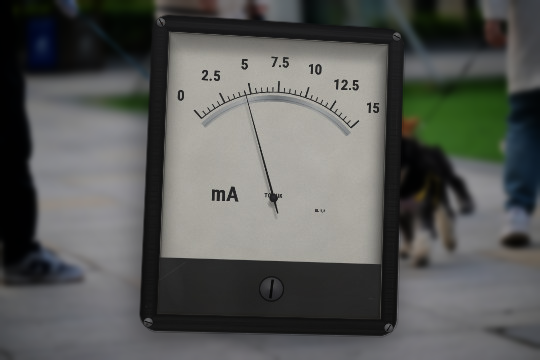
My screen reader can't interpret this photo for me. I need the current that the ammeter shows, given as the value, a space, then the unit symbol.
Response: 4.5 mA
